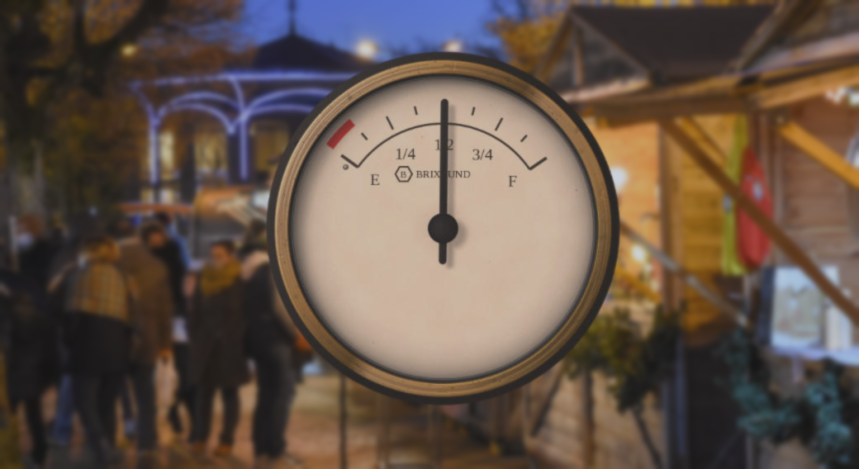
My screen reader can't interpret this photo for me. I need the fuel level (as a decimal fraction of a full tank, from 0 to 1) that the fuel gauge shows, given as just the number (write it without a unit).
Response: 0.5
